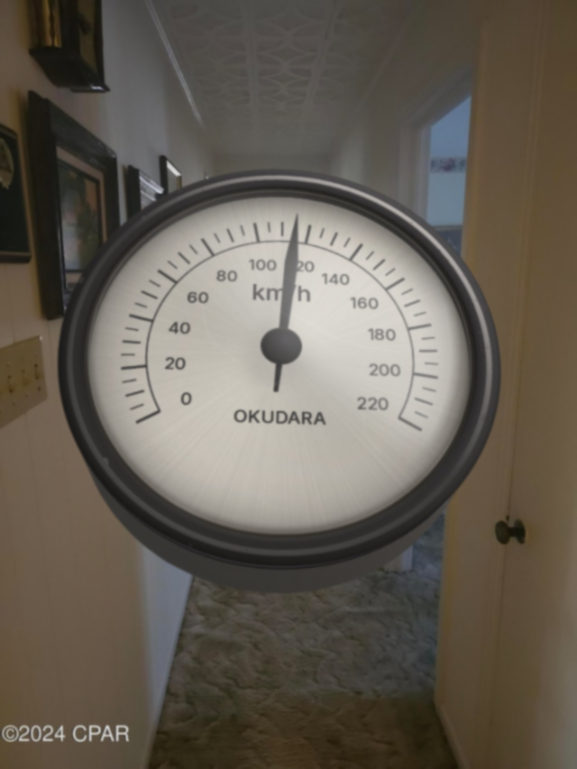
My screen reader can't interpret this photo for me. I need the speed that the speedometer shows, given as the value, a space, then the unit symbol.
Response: 115 km/h
